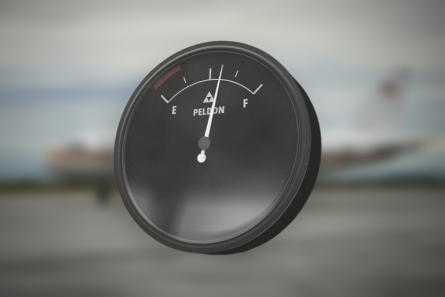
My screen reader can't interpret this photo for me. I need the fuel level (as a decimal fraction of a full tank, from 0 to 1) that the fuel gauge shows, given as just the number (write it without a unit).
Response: 0.625
